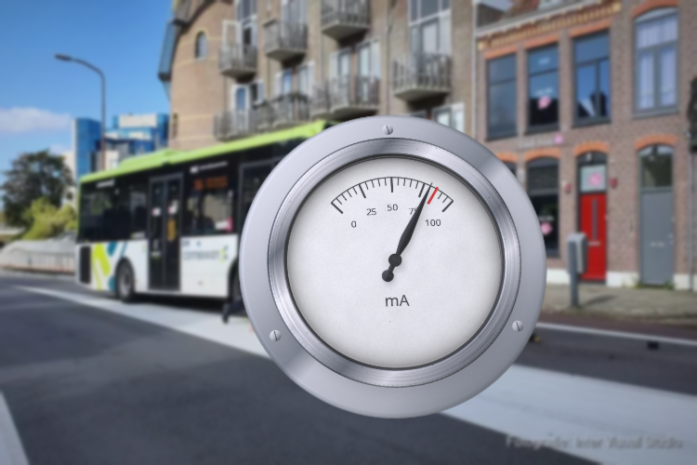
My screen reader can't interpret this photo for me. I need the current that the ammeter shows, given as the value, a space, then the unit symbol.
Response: 80 mA
